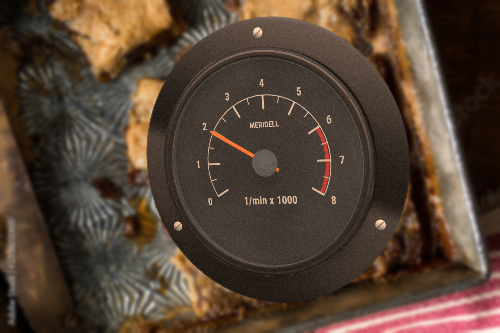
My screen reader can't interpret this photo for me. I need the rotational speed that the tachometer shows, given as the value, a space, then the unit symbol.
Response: 2000 rpm
